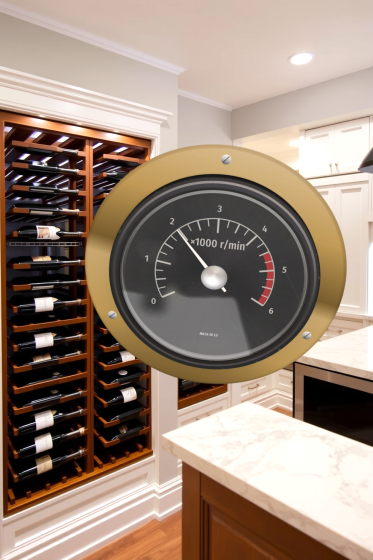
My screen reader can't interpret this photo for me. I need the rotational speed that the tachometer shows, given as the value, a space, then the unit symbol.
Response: 2000 rpm
